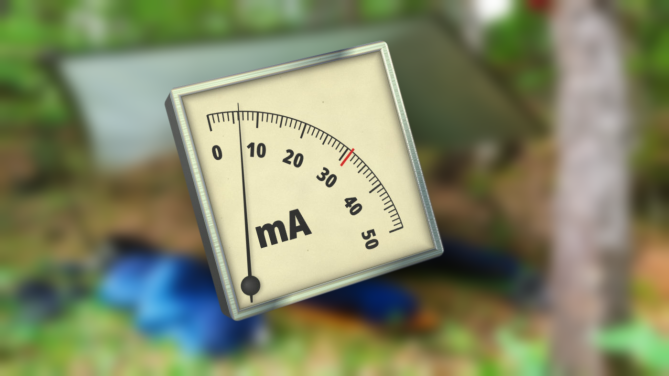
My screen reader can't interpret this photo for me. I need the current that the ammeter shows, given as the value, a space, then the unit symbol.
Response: 6 mA
